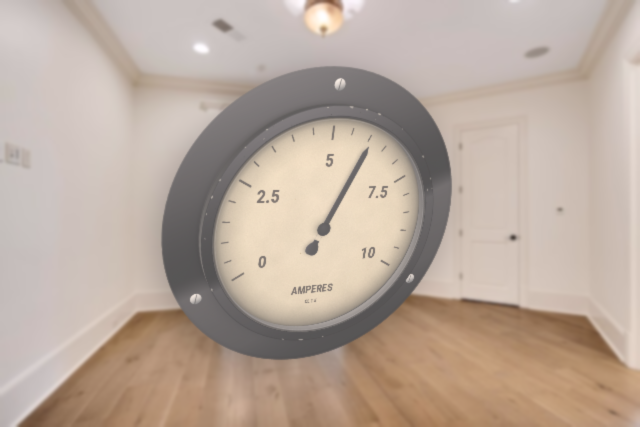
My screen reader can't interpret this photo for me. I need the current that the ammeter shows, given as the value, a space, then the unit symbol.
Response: 6 A
